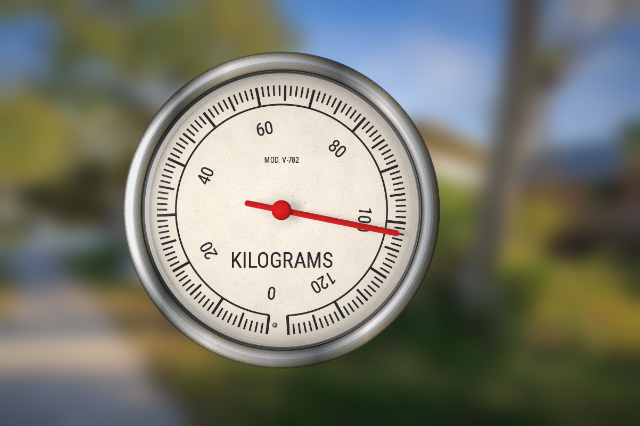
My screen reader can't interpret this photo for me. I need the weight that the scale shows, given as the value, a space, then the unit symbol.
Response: 102 kg
